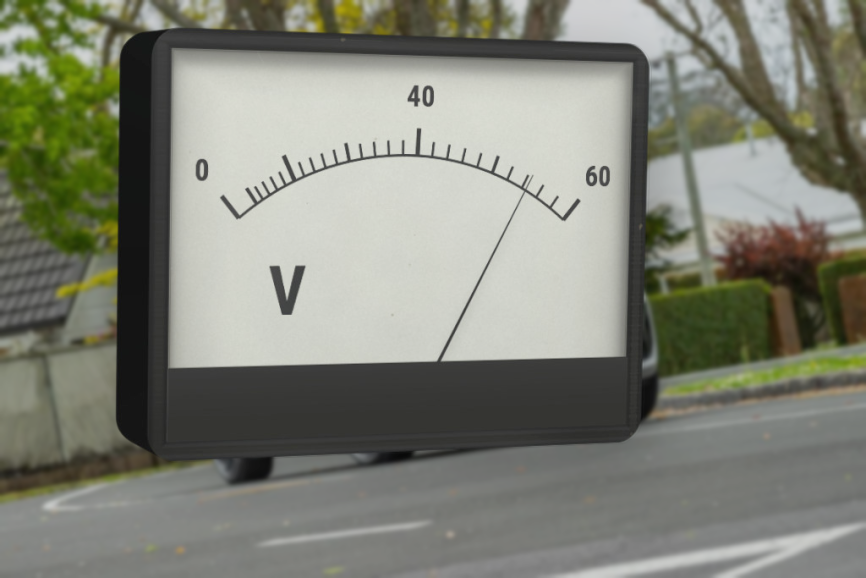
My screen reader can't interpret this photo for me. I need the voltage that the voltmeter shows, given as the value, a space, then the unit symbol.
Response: 54 V
